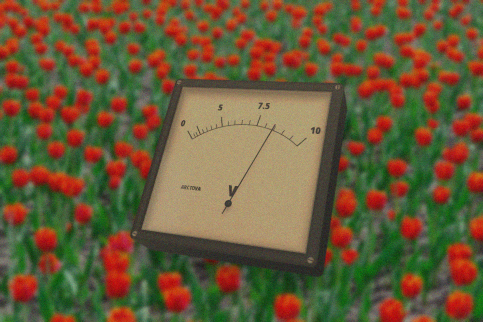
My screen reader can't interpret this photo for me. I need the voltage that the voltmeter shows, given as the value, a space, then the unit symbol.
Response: 8.5 V
